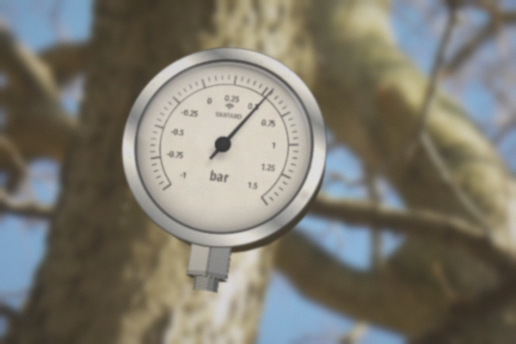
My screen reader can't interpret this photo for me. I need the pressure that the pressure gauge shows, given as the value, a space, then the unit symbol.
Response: 0.55 bar
